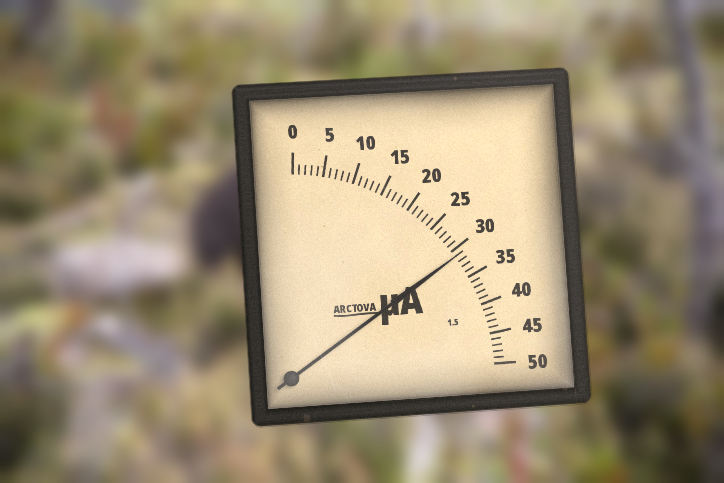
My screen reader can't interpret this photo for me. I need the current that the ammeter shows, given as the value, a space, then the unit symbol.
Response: 31 µA
